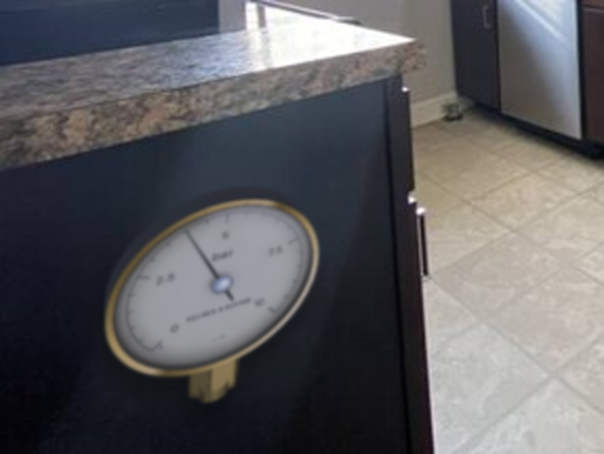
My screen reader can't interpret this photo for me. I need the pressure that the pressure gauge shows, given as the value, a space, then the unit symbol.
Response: 4 bar
